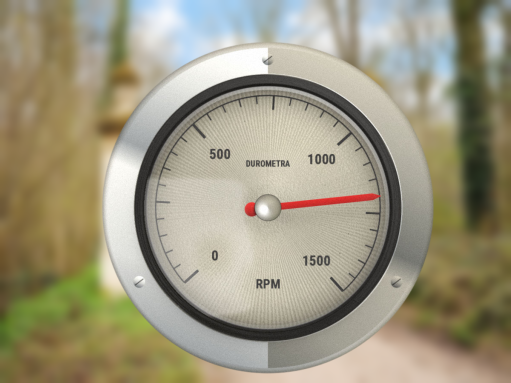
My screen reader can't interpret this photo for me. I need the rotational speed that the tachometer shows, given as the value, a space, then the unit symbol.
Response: 1200 rpm
